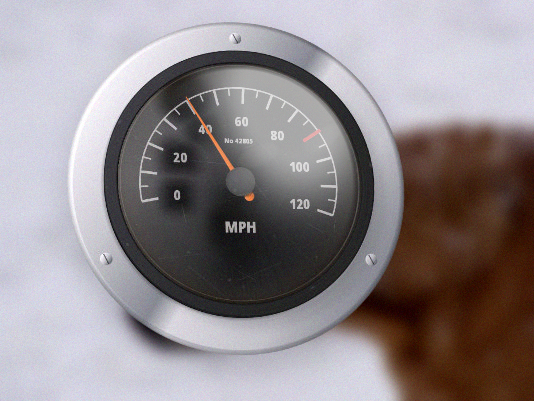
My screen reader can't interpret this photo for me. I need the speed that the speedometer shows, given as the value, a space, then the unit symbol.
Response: 40 mph
